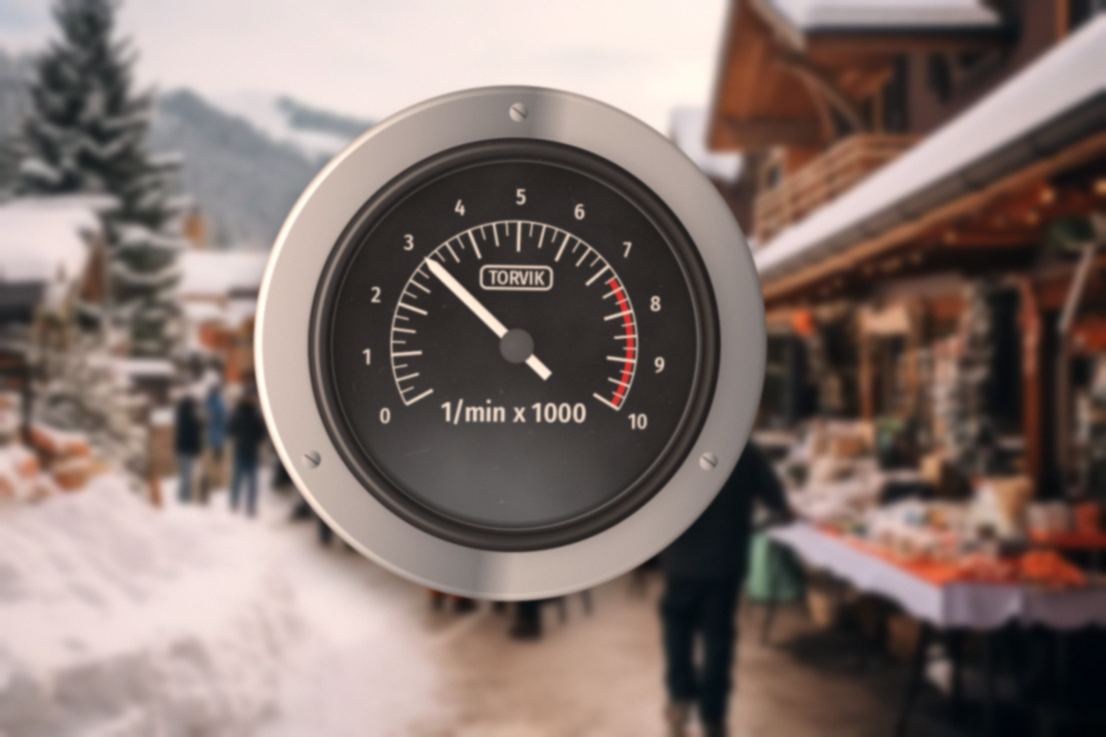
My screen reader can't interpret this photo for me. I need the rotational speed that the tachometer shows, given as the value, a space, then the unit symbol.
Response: 3000 rpm
